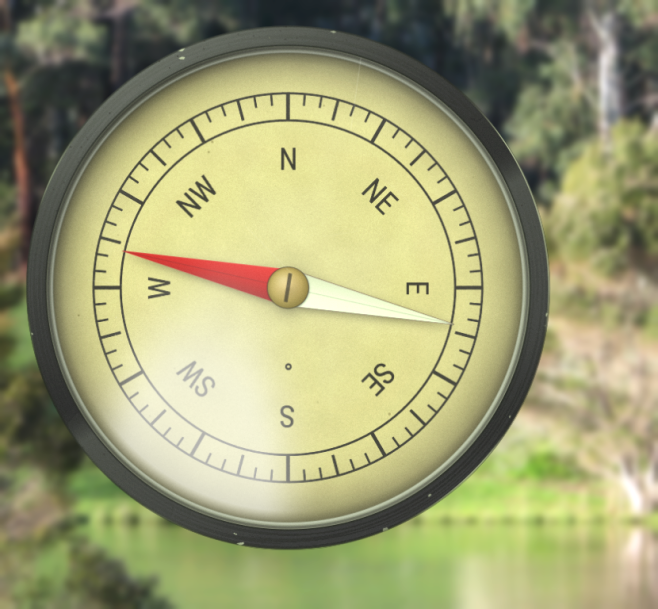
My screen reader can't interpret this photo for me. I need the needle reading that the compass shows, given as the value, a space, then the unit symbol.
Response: 282.5 °
